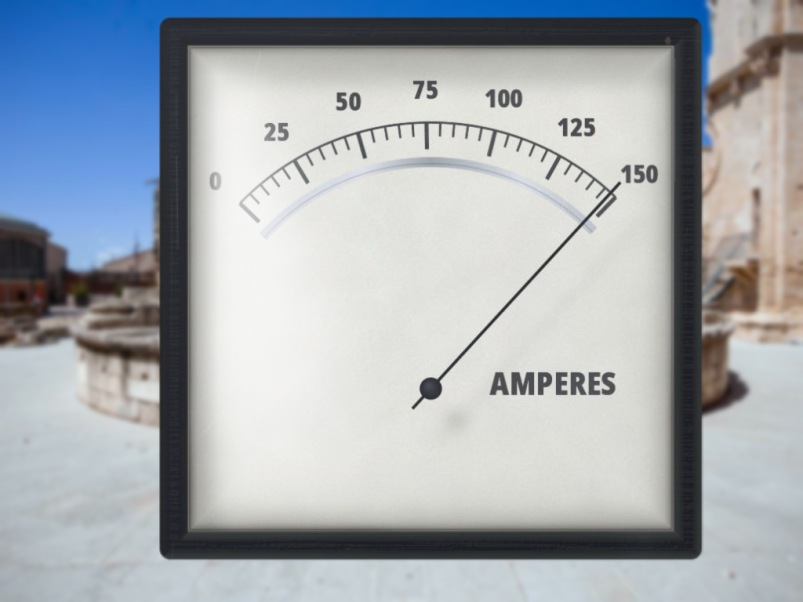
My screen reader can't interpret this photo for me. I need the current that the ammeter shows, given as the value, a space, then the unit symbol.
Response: 147.5 A
